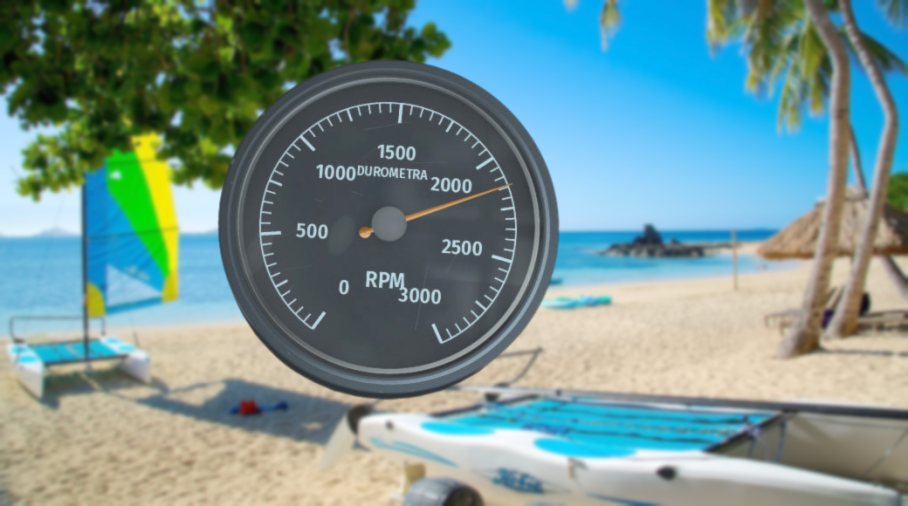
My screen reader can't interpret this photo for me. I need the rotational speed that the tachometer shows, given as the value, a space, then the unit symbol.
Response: 2150 rpm
